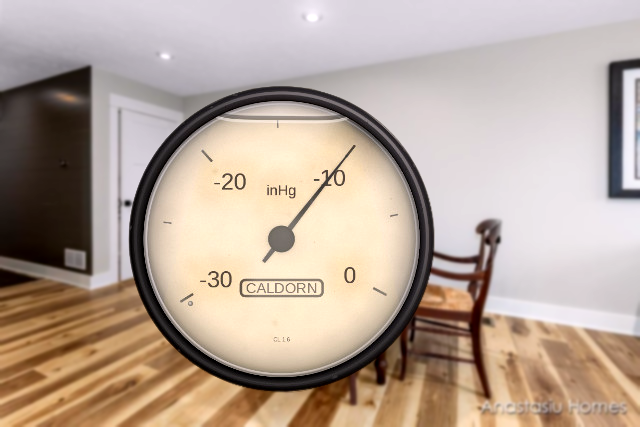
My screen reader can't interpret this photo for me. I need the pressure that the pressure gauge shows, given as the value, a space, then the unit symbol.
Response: -10 inHg
